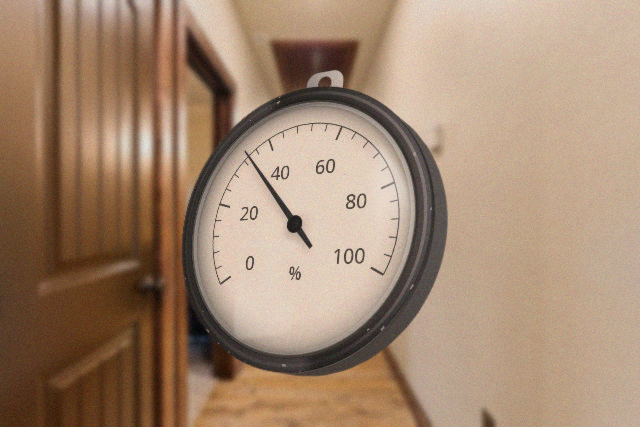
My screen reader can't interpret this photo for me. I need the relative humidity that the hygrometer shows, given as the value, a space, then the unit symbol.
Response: 34 %
